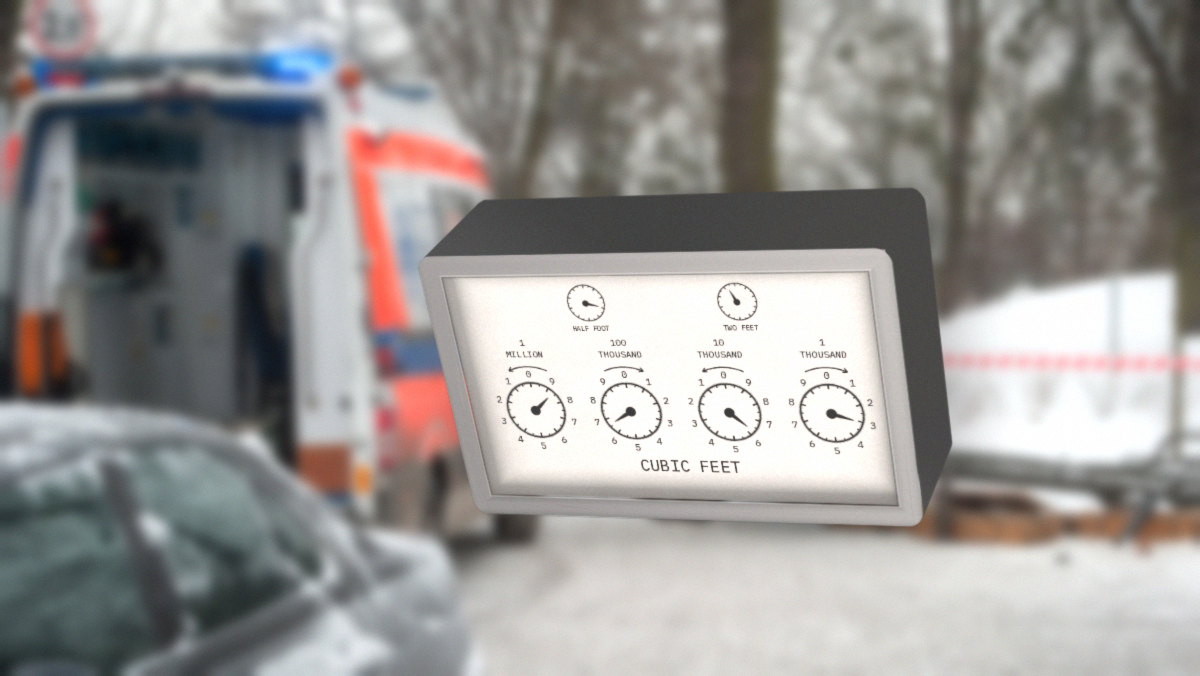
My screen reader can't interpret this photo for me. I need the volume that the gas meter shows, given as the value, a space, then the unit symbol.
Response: 866300 ft³
